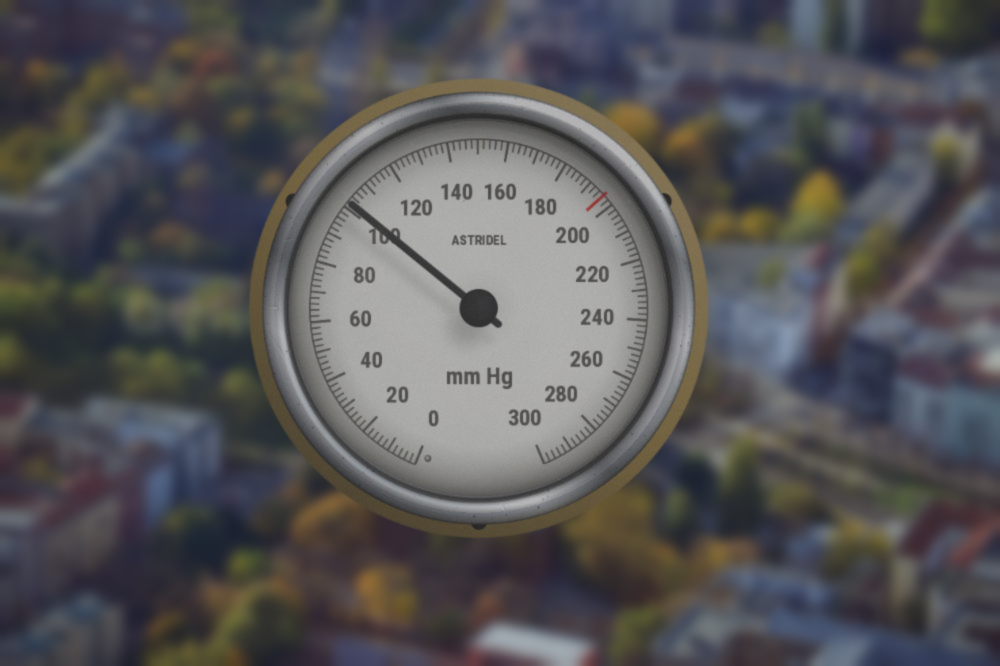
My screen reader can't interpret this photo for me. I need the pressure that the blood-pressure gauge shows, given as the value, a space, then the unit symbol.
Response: 102 mmHg
